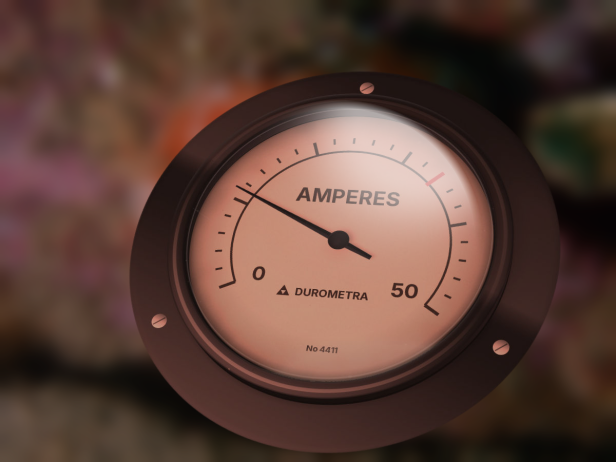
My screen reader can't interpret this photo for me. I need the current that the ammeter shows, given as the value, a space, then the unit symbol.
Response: 11 A
